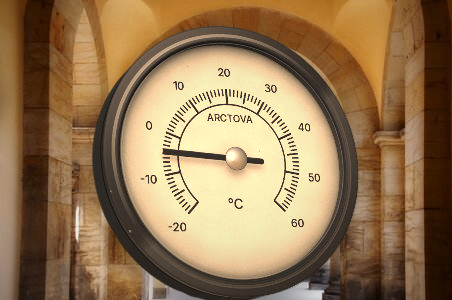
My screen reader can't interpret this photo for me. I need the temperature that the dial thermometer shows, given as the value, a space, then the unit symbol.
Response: -5 °C
